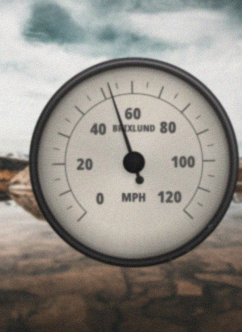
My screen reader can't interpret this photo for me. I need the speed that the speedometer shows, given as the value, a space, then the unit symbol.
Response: 52.5 mph
